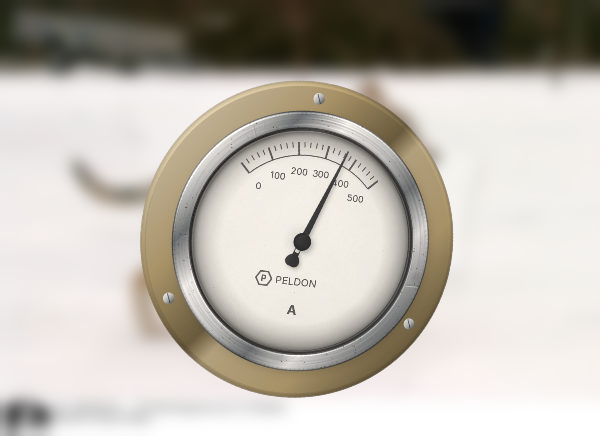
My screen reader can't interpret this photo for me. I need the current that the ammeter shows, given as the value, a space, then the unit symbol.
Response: 360 A
